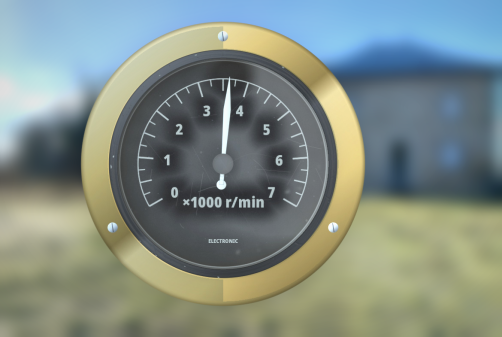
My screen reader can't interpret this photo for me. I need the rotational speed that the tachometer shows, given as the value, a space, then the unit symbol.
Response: 3625 rpm
